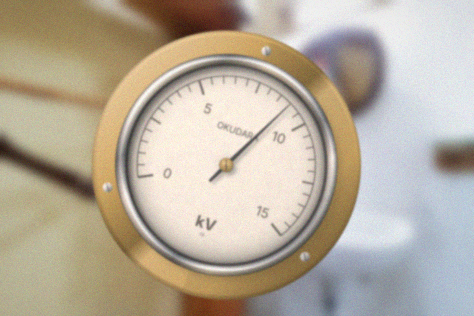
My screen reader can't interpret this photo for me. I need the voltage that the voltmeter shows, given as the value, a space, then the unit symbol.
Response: 9 kV
